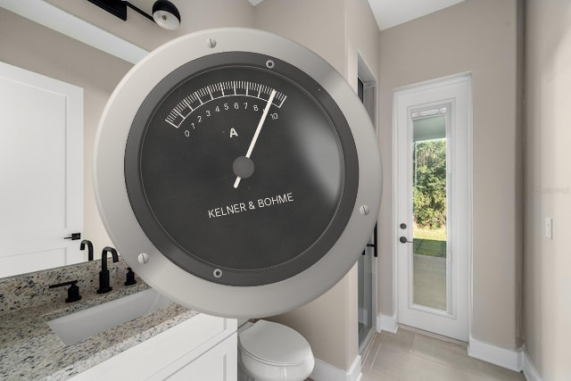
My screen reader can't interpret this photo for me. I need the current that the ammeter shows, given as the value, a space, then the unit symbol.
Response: 9 A
